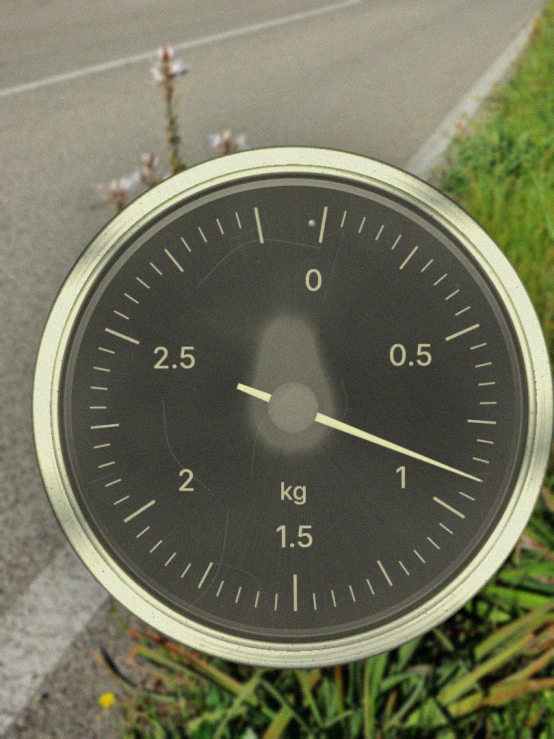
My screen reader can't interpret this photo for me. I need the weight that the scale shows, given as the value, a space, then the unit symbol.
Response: 0.9 kg
